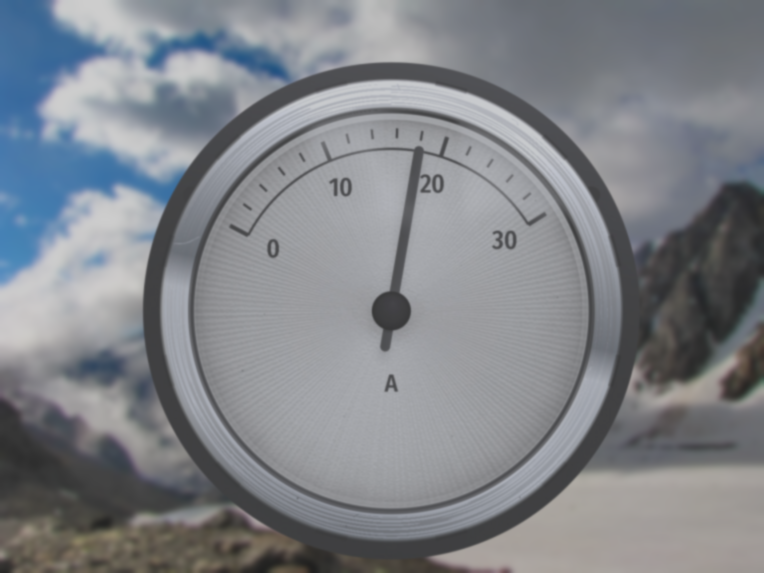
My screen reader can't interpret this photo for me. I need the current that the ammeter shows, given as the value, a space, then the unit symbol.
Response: 18 A
